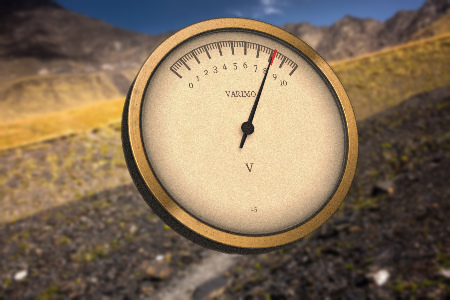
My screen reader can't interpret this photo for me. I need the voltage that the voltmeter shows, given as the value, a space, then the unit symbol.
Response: 8 V
